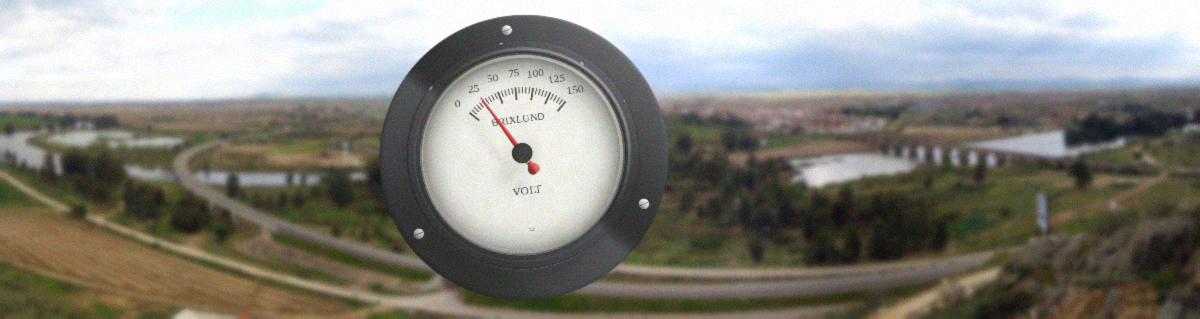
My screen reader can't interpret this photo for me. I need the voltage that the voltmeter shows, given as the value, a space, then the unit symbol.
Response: 25 V
